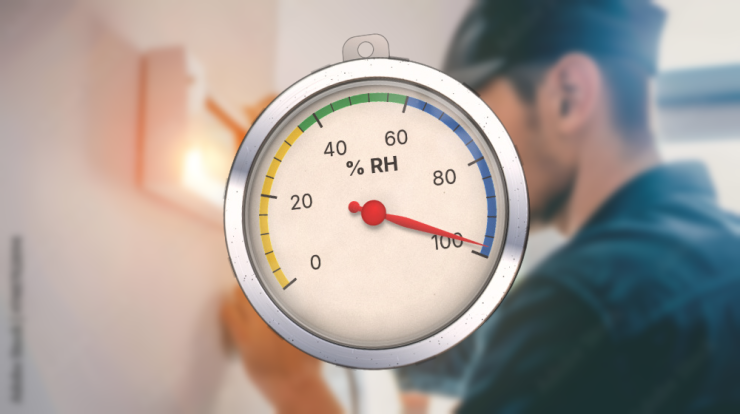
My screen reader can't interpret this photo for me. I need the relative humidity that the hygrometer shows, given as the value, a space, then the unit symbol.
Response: 98 %
